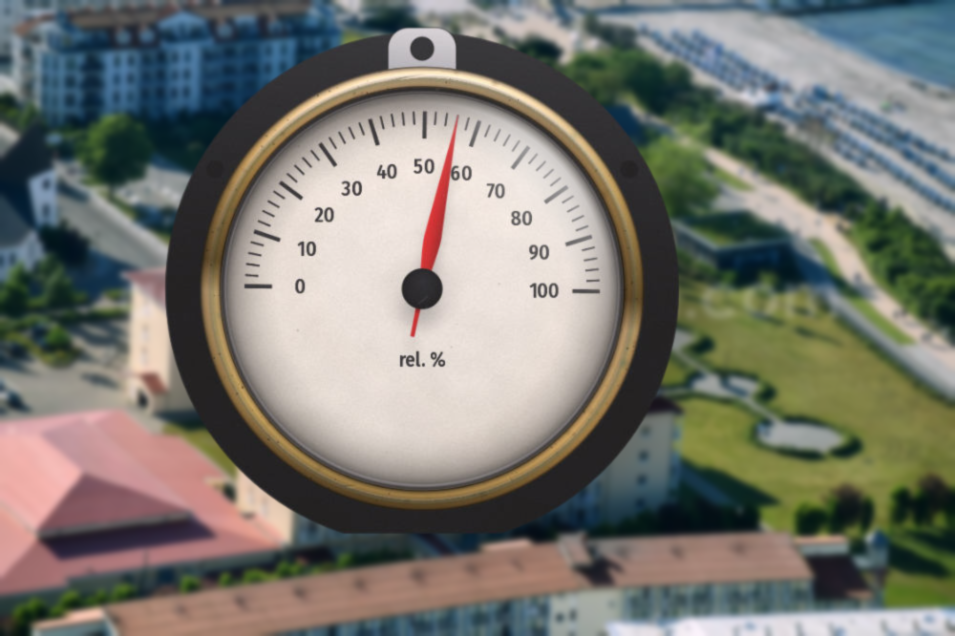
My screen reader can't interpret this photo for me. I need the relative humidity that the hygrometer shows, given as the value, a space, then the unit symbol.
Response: 56 %
